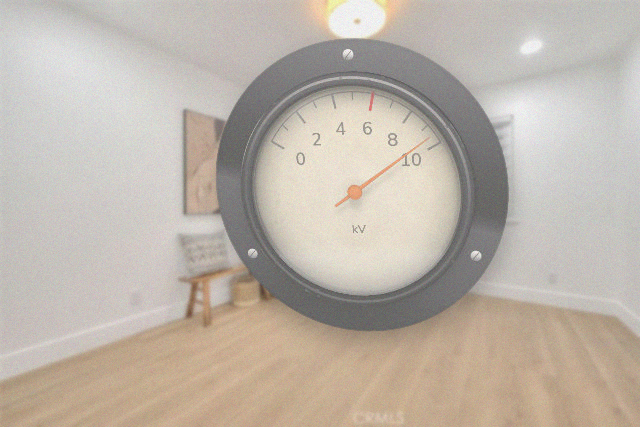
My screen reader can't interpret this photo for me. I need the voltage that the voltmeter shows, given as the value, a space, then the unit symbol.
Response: 9.5 kV
